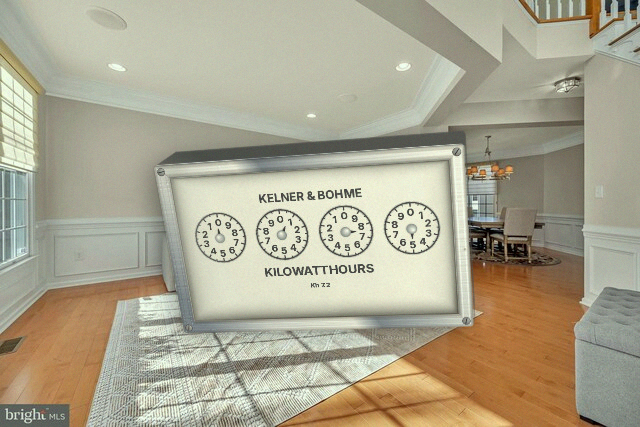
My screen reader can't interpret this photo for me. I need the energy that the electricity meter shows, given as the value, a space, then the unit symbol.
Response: 75 kWh
